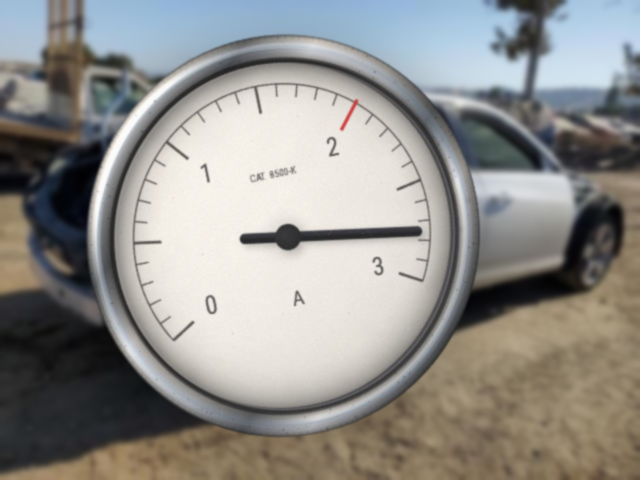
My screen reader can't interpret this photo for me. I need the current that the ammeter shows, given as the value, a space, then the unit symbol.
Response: 2.75 A
